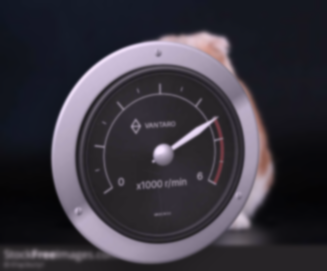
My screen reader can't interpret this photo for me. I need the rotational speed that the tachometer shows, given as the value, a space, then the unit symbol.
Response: 4500 rpm
